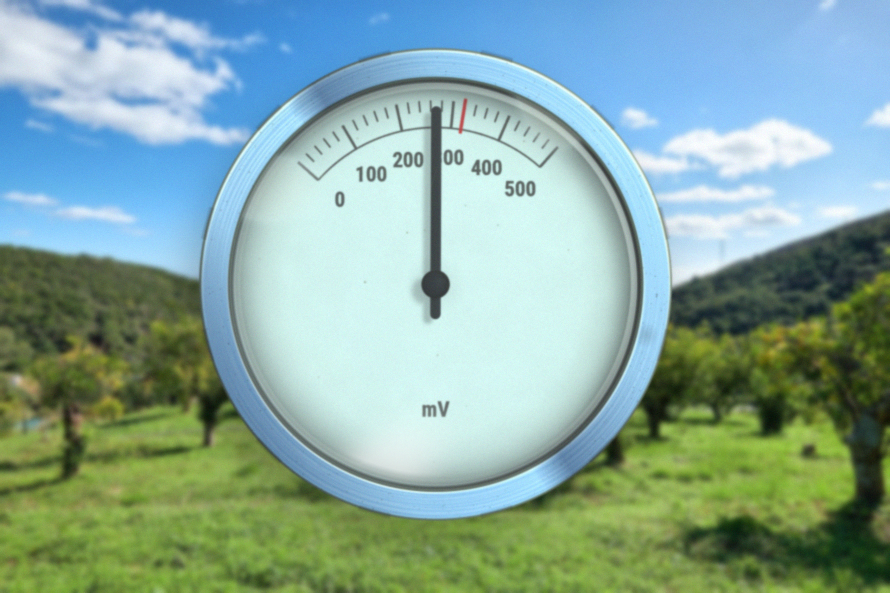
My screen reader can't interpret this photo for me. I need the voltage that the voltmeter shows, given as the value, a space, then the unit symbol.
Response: 270 mV
